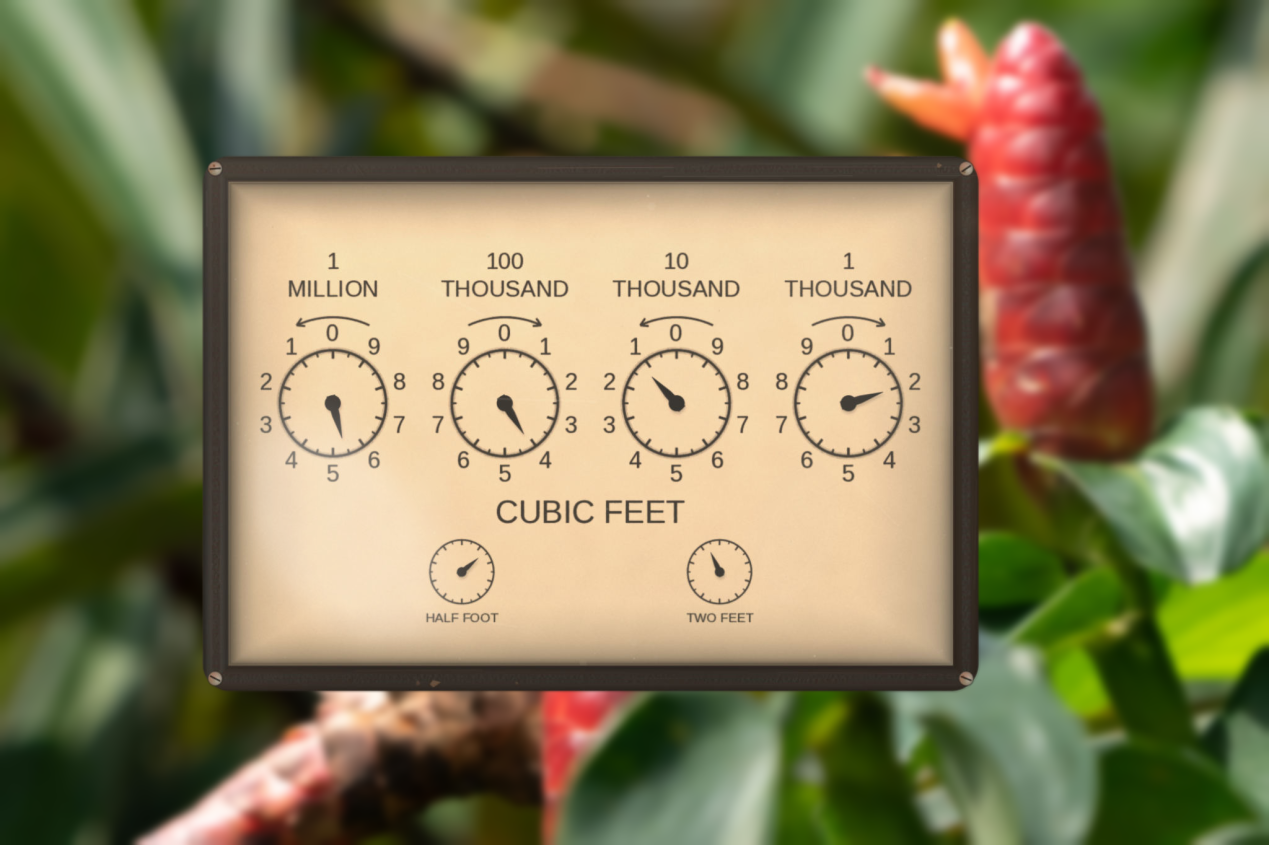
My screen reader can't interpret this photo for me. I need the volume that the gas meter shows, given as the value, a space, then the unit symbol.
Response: 541200 ft³
